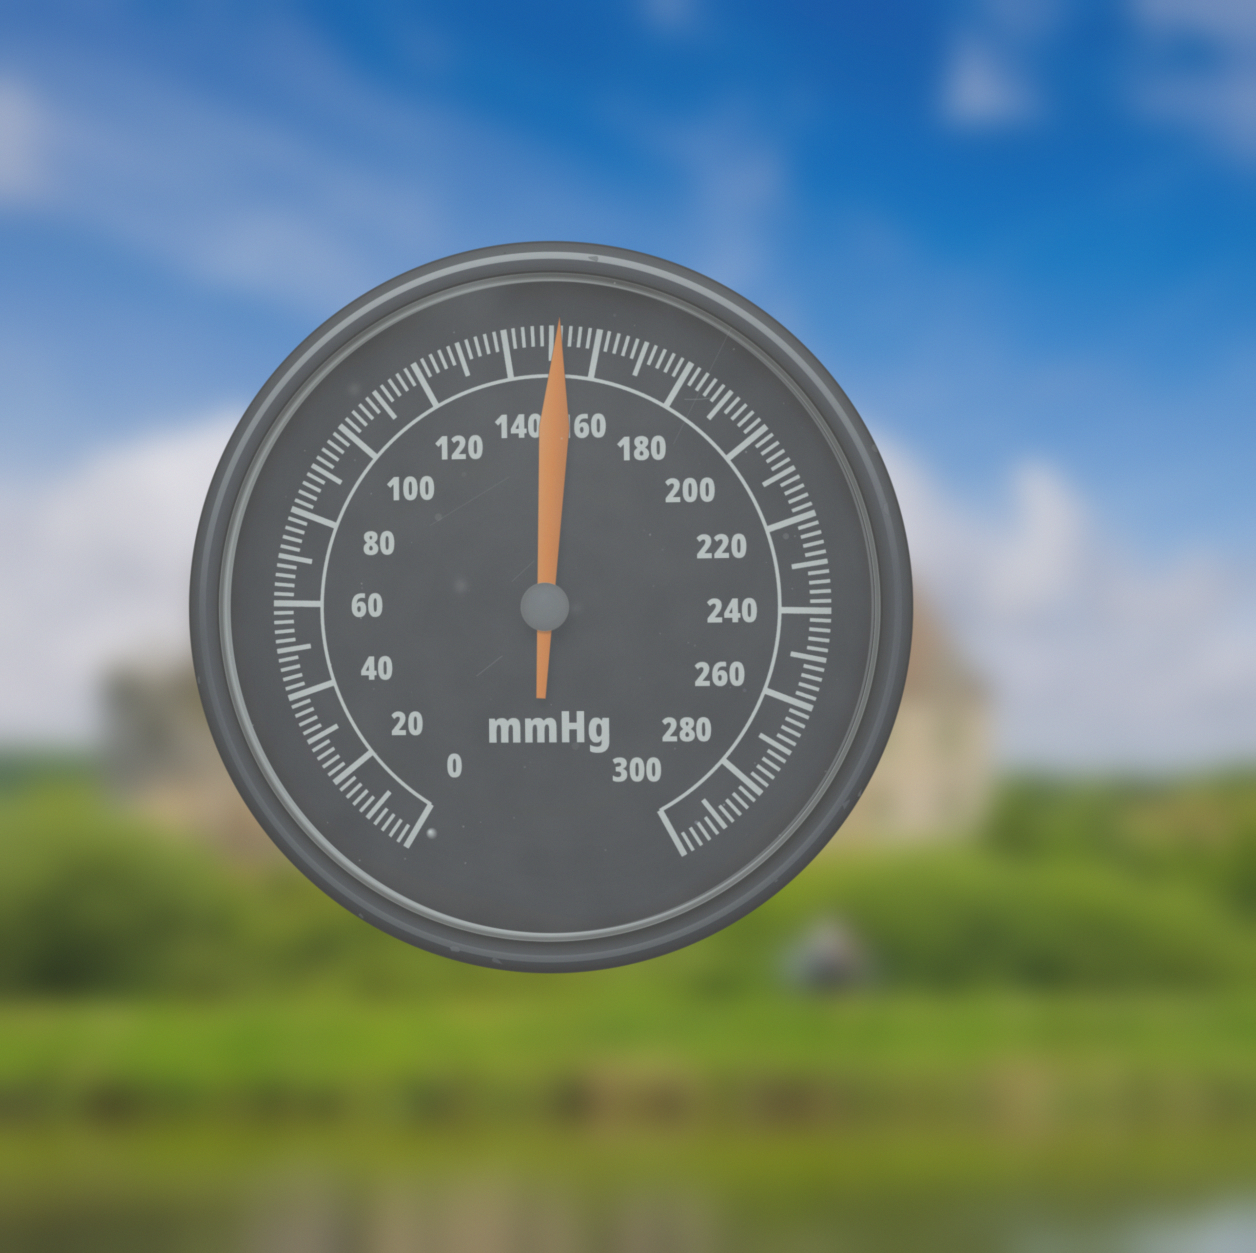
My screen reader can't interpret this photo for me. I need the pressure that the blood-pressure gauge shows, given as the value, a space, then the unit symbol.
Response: 152 mmHg
